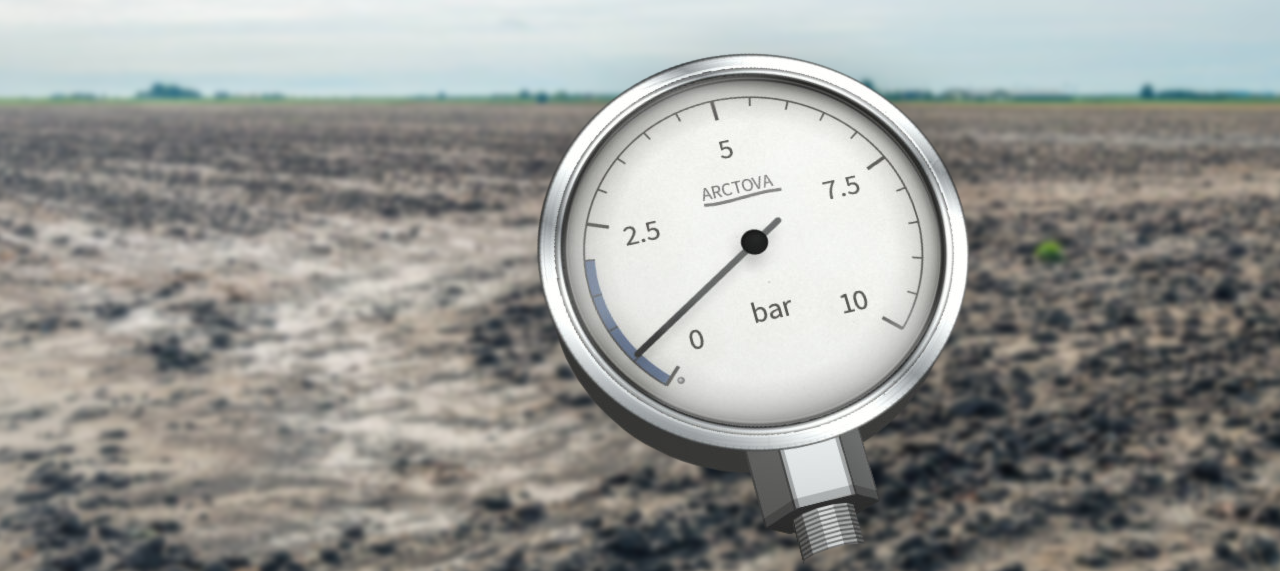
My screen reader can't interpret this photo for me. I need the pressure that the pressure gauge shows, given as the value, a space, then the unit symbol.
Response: 0.5 bar
